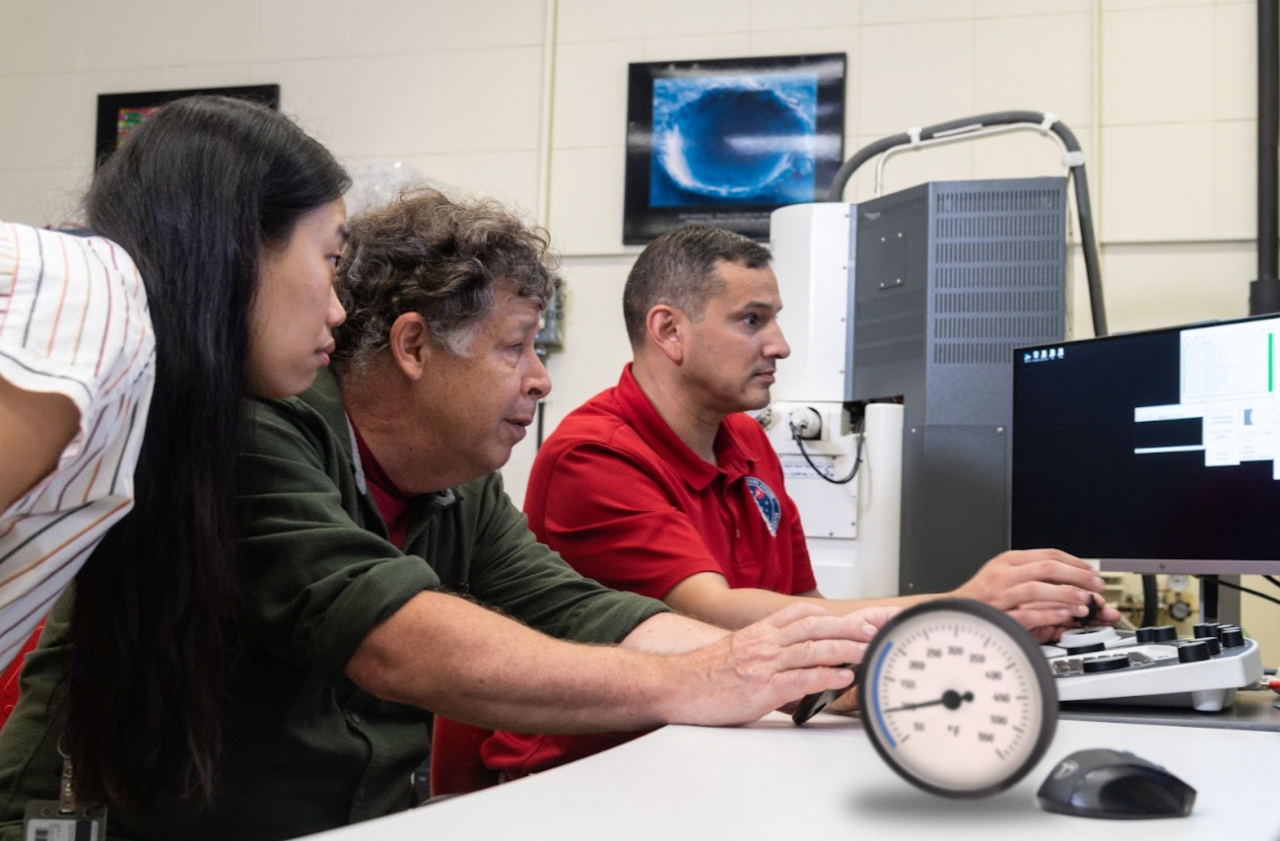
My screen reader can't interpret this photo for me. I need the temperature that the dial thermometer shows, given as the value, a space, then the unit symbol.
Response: 100 °F
